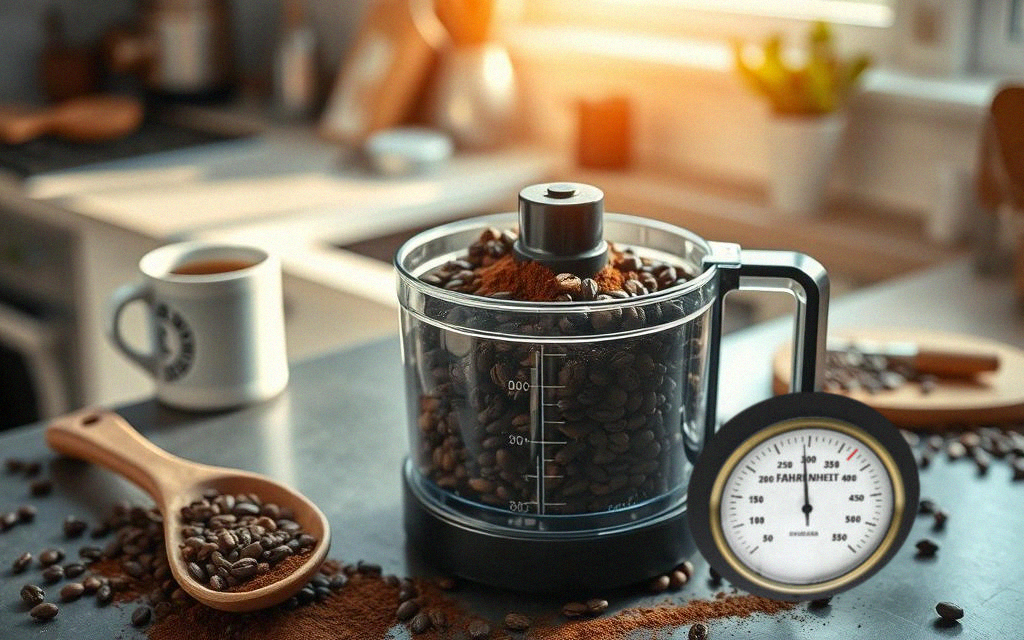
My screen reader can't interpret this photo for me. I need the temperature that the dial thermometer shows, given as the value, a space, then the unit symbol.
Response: 290 °F
